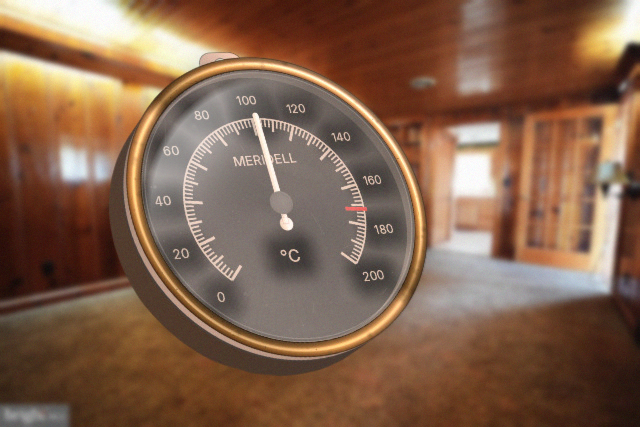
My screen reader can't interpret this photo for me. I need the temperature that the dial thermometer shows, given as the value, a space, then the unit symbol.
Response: 100 °C
